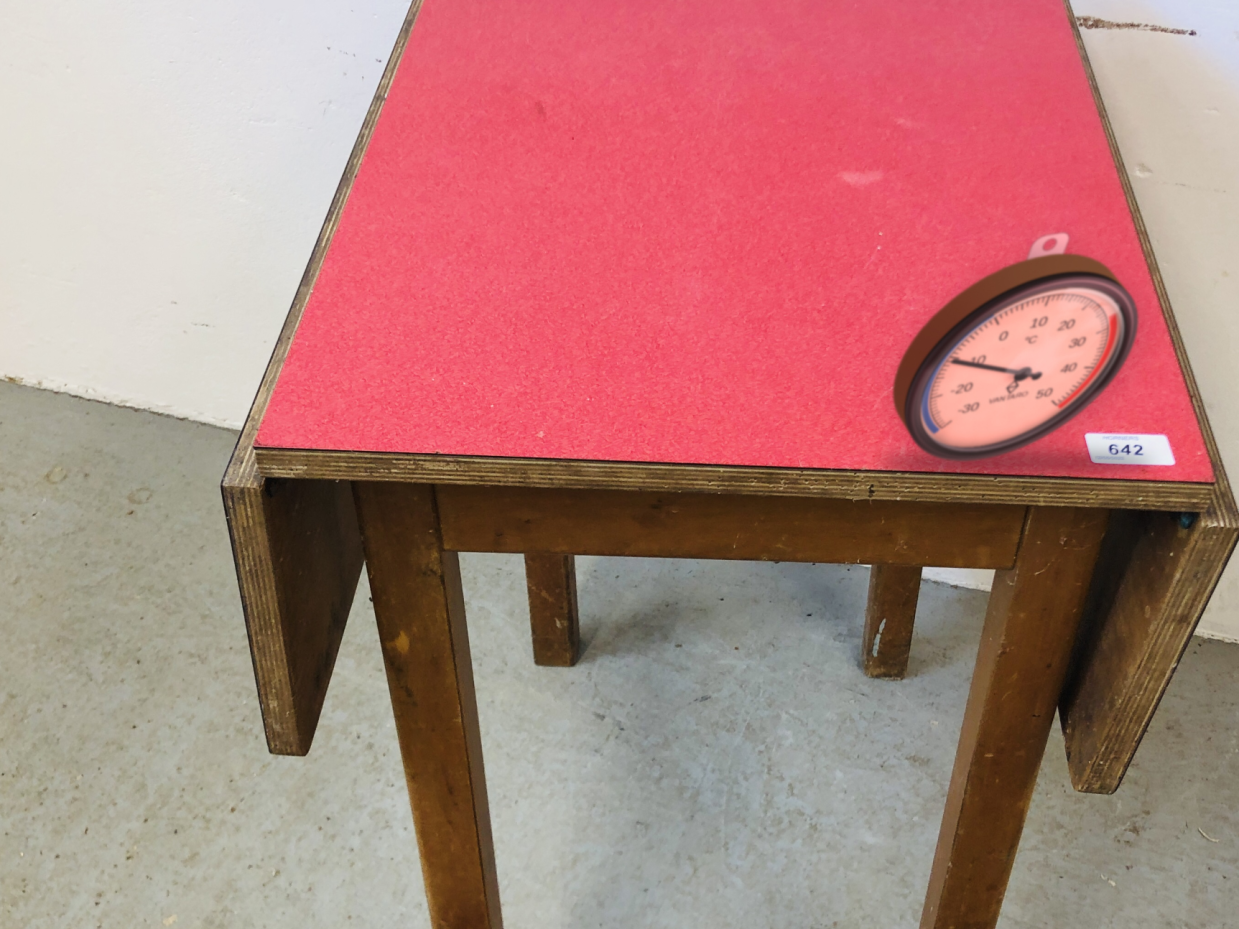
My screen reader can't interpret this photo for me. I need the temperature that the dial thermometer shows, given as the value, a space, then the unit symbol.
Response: -10 °C
